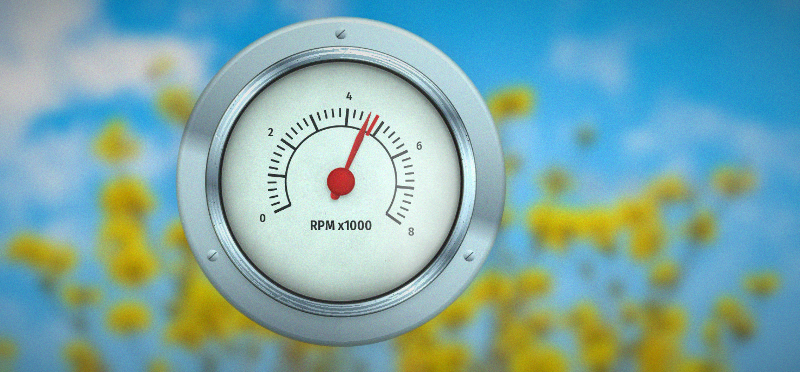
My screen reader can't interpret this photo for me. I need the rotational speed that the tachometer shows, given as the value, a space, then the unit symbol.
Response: 4600 rpm
